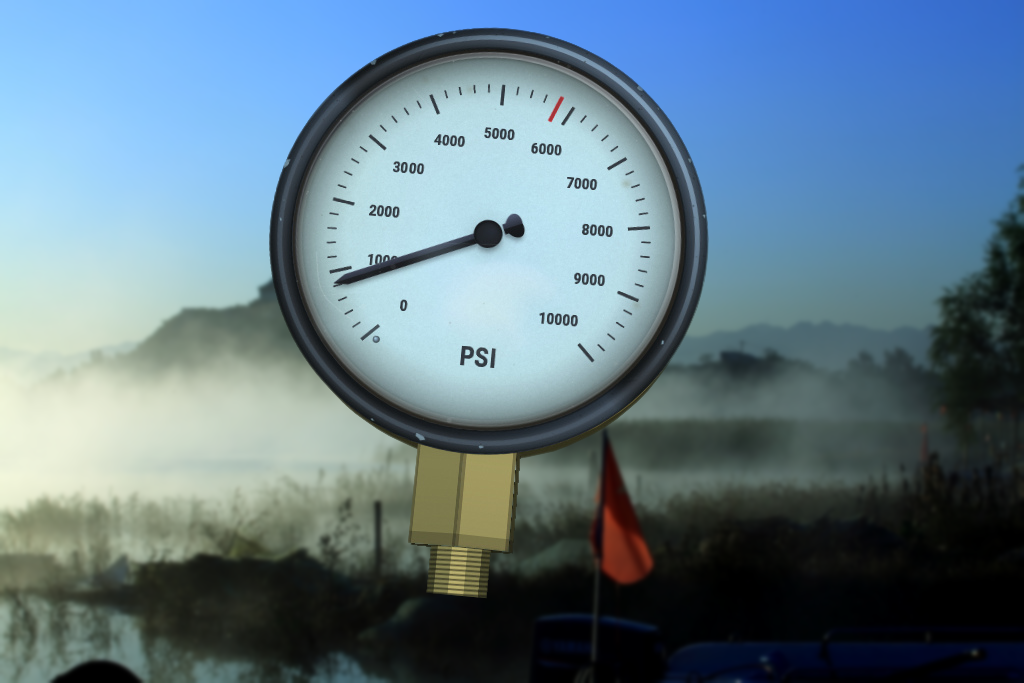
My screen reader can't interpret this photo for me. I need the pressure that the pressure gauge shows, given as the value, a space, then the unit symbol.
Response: 800 psi
